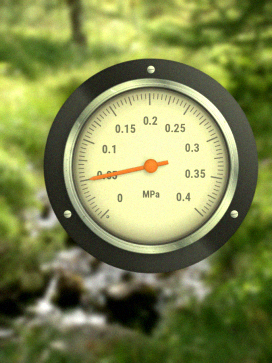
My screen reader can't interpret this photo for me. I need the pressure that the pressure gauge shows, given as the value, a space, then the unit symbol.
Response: 0.05 MPa
